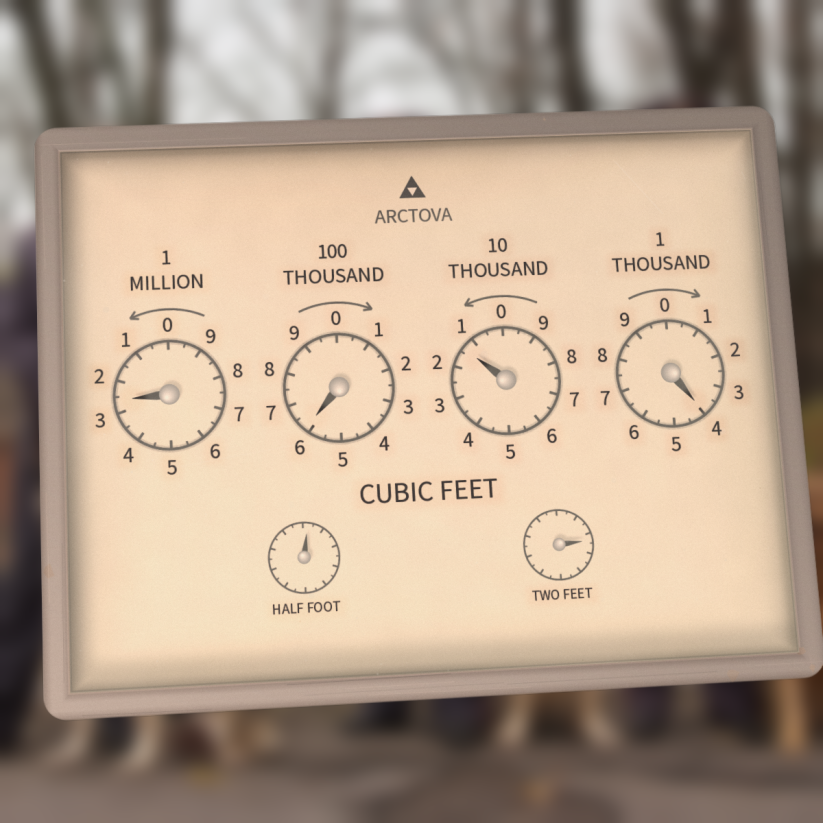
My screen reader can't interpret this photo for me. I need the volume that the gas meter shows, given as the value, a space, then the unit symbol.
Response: 261400 ft³
